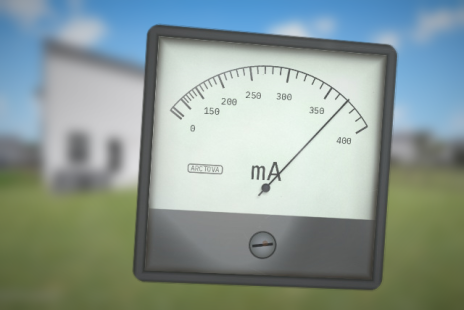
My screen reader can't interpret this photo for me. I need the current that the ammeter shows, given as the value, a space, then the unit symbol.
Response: 370 mA
